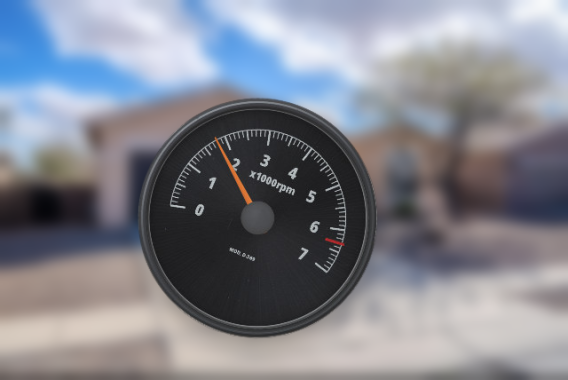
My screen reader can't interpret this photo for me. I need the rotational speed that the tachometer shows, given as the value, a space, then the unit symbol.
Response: 1800 rpm
